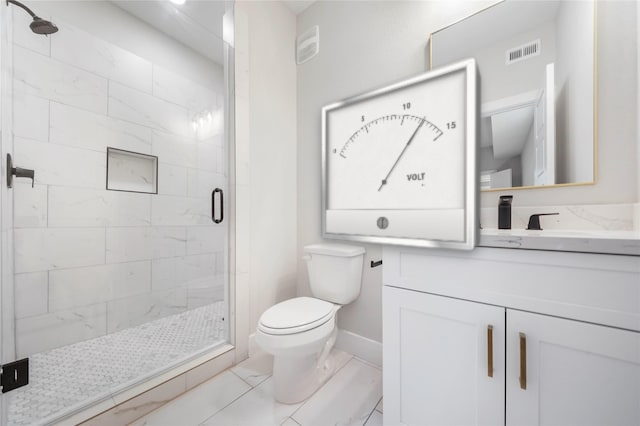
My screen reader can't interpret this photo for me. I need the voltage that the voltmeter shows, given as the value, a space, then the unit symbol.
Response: 12.5 V
